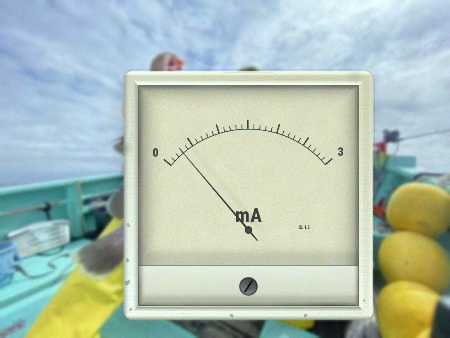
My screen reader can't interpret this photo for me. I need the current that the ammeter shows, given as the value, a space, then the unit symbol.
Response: 0.3 mA
